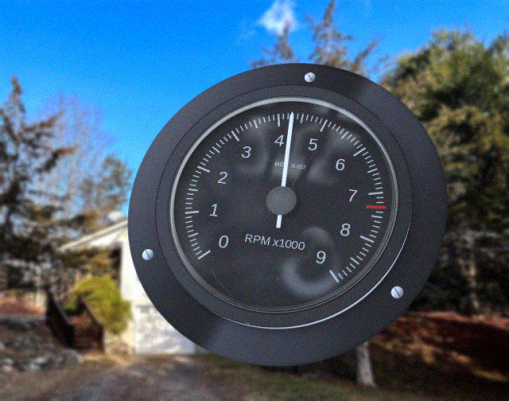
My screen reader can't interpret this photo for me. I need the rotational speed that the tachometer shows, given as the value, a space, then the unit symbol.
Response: 4300 rpm
